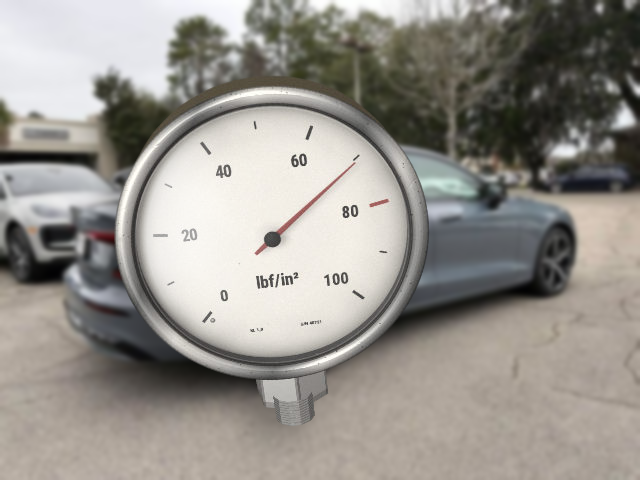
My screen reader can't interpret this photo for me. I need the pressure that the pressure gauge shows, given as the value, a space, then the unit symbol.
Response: 70 psi
